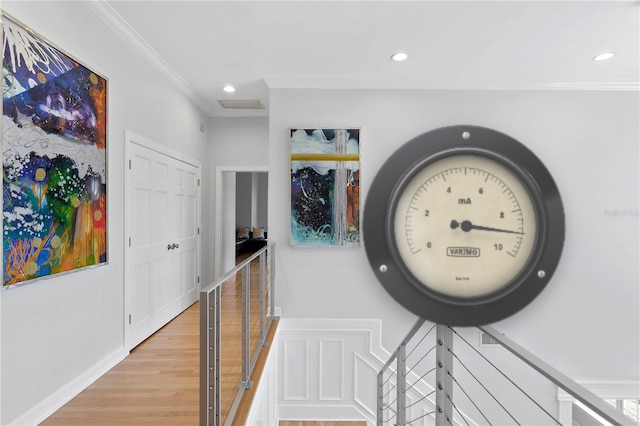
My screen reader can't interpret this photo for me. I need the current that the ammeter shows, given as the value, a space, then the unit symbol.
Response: 9 mA
